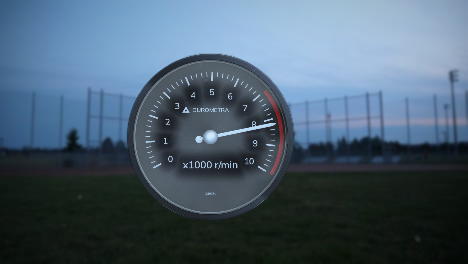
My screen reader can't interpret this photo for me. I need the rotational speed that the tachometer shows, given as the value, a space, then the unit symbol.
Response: 8200 rpm
